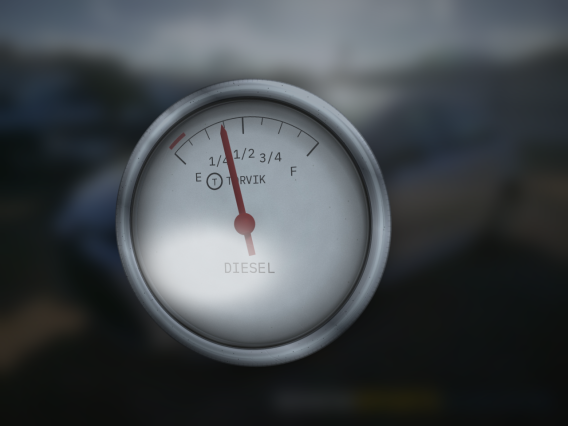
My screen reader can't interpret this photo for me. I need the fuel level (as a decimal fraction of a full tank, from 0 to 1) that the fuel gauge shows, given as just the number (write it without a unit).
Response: 0.375
